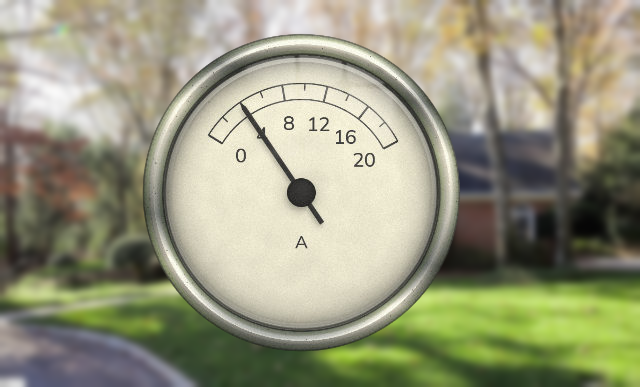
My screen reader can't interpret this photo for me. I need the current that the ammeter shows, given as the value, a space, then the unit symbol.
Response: 4 A
